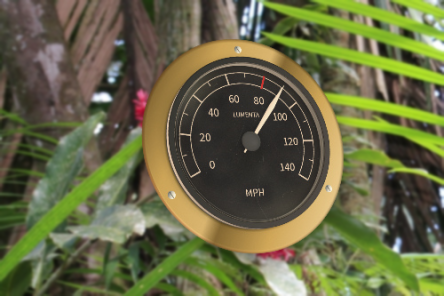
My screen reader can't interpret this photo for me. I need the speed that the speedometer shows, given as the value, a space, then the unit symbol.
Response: 90 mph
